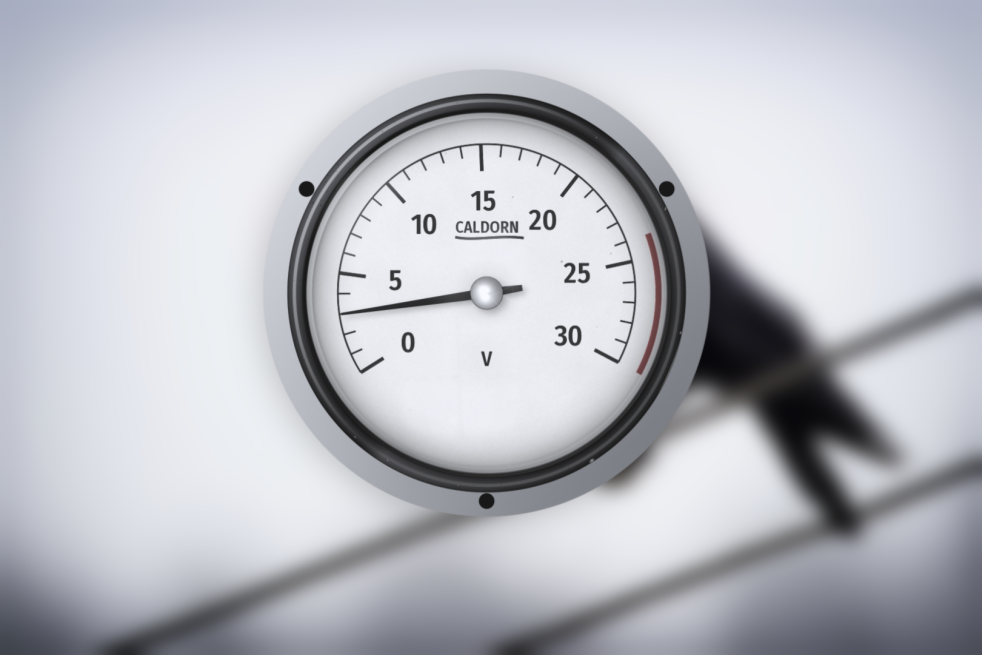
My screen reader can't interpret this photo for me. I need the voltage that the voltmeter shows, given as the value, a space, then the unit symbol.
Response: 3 V
